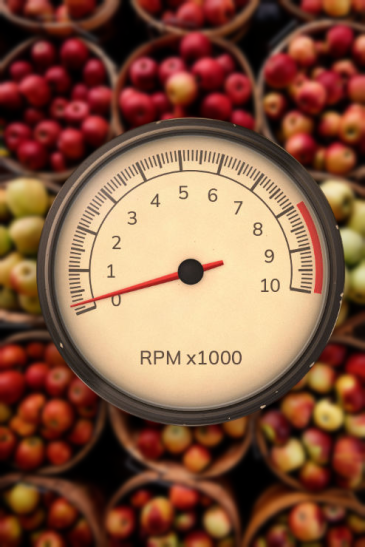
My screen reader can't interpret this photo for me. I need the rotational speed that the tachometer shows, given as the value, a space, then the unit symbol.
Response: 200 rpm
